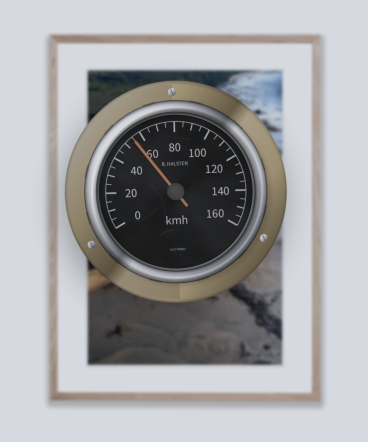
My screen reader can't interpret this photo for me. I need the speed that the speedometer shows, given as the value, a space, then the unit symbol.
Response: 55 km/h
